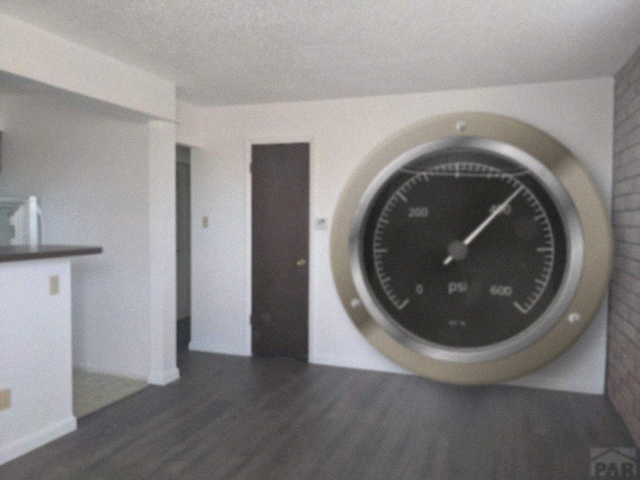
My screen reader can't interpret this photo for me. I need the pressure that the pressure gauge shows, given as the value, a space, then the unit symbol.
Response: 400 psi
